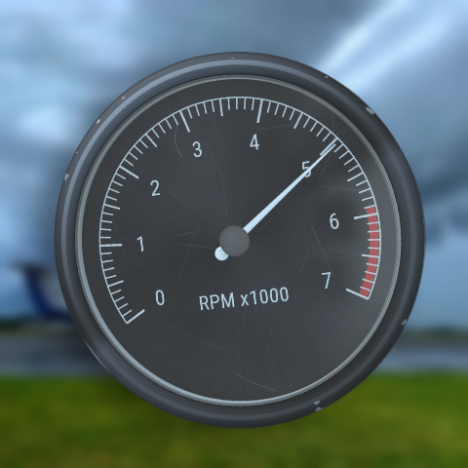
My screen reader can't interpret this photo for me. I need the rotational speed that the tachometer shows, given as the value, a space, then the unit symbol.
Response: 5050 rpm
